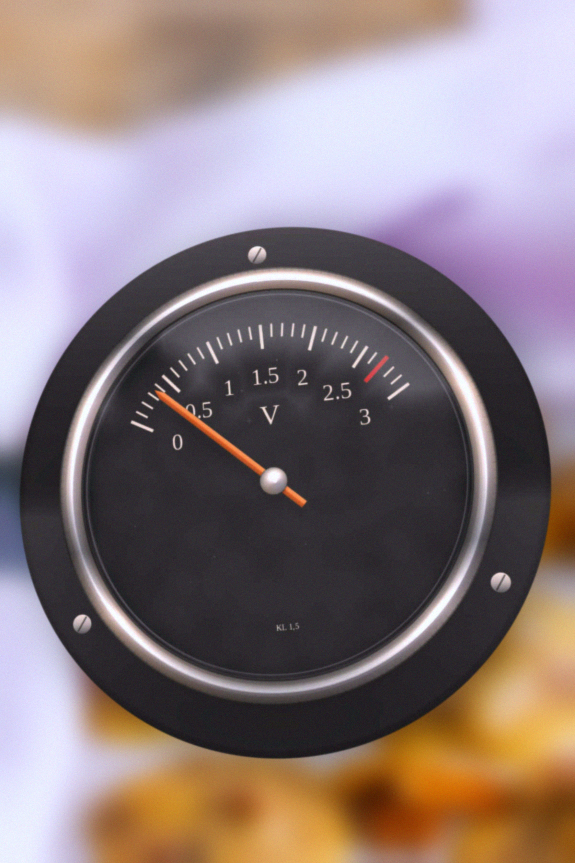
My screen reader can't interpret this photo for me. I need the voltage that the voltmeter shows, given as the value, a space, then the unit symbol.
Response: 0.35 V
